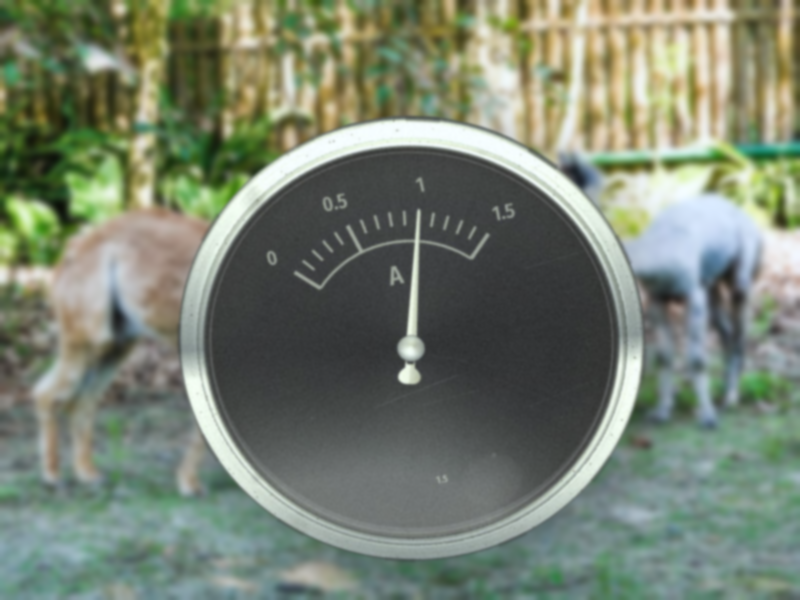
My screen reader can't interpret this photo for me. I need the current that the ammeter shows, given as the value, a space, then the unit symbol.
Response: 1 A
